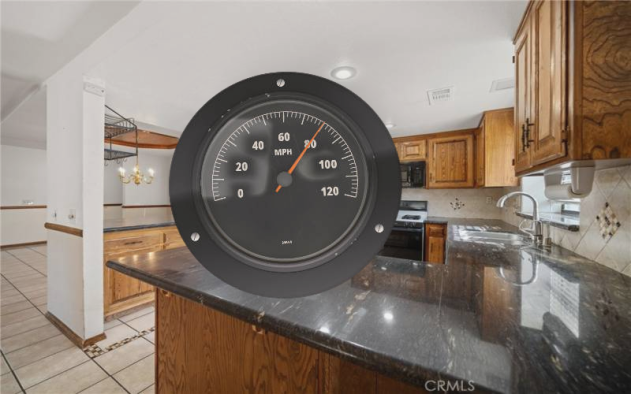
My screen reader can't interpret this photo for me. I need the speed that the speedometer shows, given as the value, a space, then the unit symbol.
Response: 80 mph
